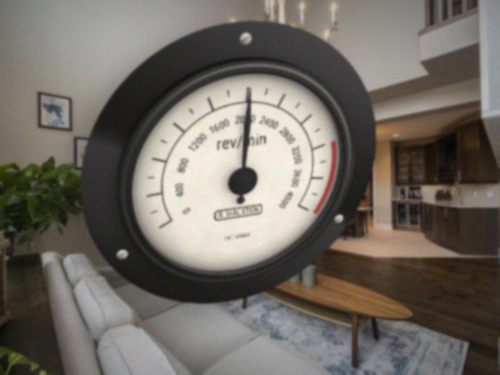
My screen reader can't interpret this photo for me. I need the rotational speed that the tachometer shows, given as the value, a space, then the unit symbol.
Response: 2000 rpm
